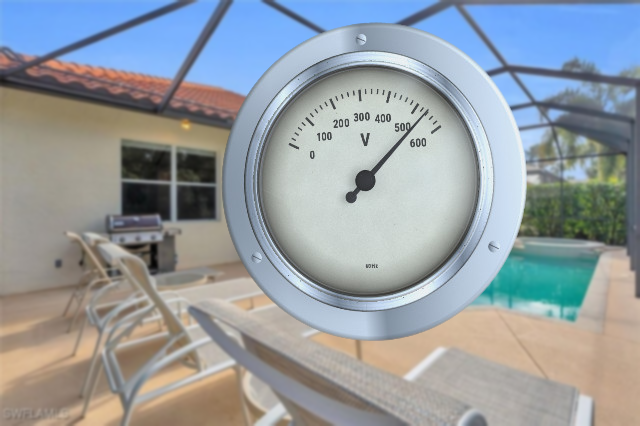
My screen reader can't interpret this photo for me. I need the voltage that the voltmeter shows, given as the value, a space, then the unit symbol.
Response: 540 V
